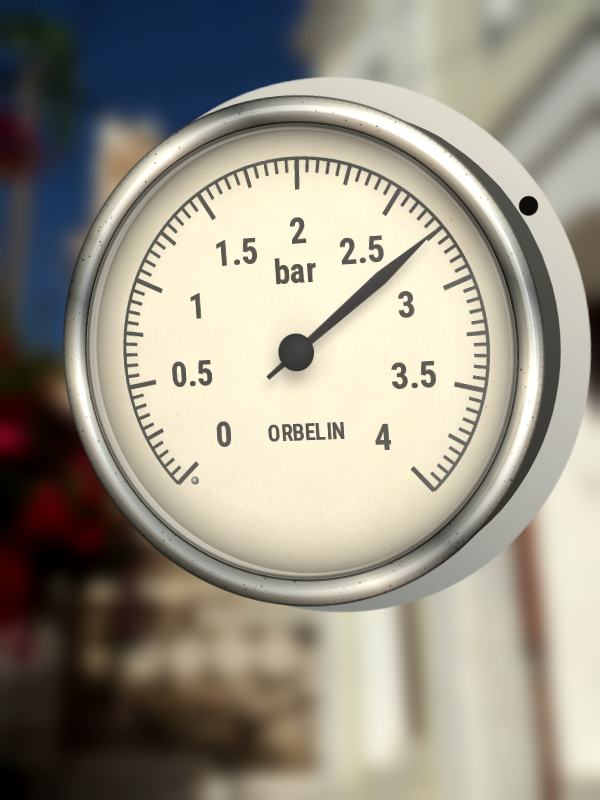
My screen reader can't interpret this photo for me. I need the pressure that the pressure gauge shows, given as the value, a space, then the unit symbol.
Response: 2.75 bar
